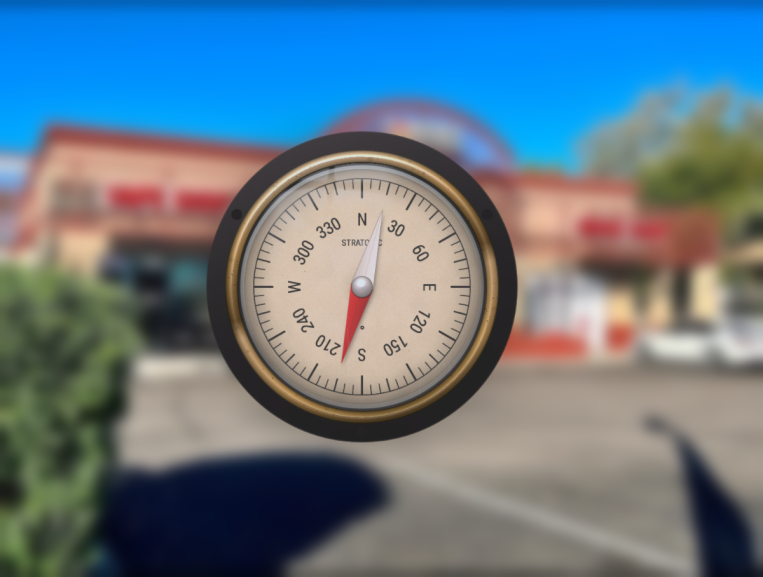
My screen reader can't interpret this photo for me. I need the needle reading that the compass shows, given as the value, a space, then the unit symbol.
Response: 195 °
